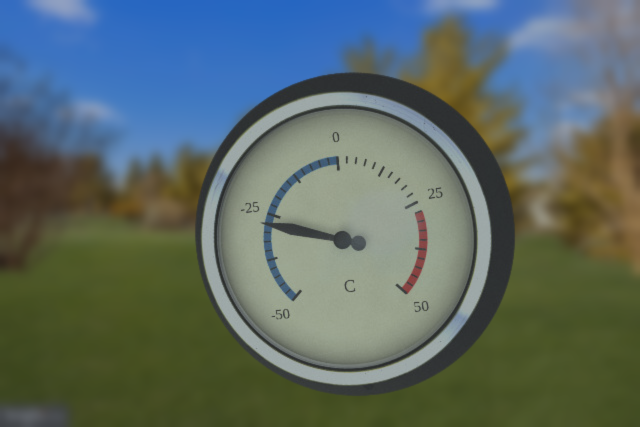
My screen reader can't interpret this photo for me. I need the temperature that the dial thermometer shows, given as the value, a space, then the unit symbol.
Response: -27.5 °C
